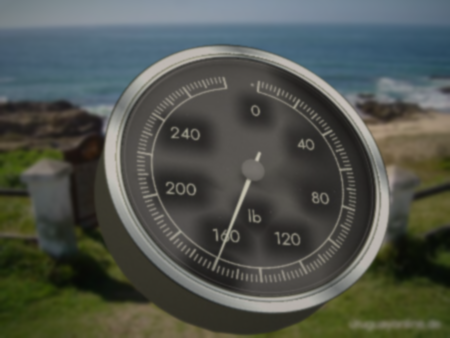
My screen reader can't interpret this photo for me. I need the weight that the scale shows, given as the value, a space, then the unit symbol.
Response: 160 lb
